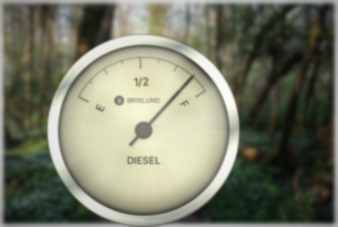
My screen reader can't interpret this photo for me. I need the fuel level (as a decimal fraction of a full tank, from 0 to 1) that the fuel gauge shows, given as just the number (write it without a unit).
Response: 0.875
